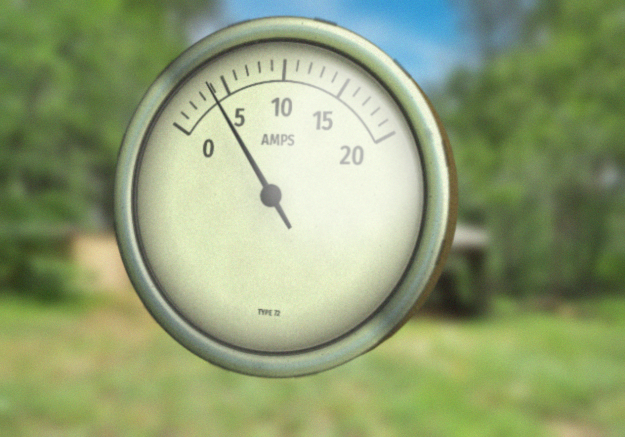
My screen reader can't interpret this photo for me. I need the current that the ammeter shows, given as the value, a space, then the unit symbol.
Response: 4 A
